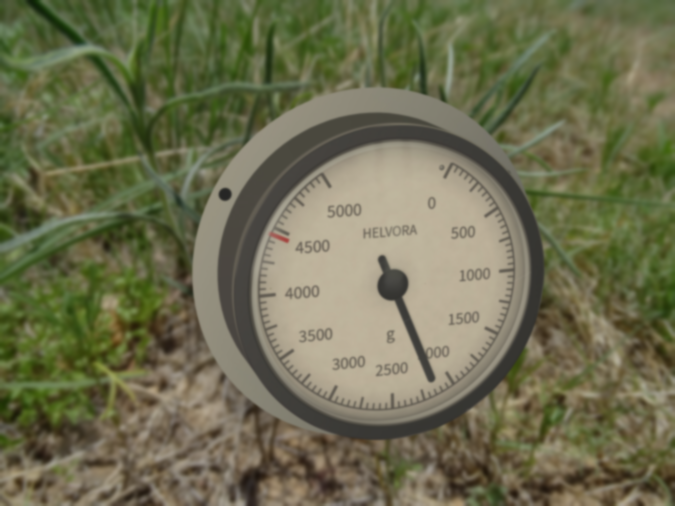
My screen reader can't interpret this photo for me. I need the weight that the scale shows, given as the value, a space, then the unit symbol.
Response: 2150 g
